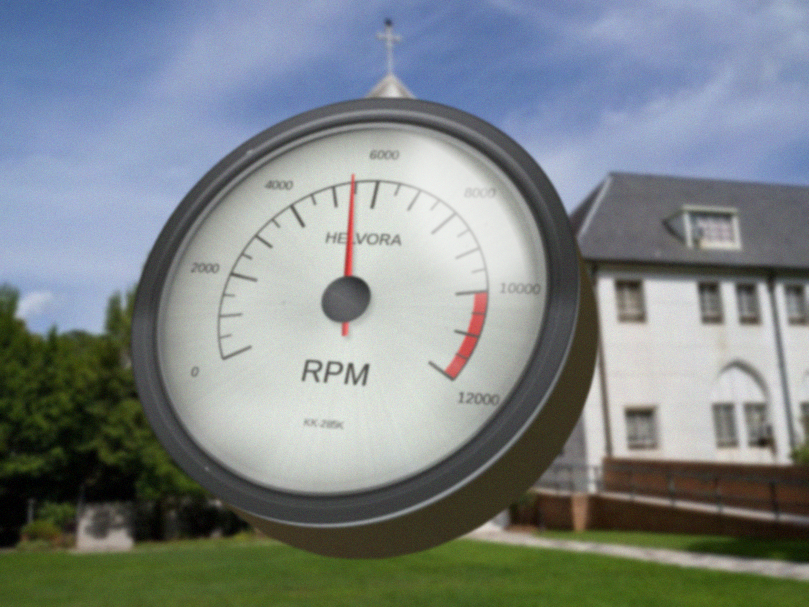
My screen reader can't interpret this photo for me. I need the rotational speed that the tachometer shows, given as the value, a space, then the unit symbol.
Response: 5500 rpm
